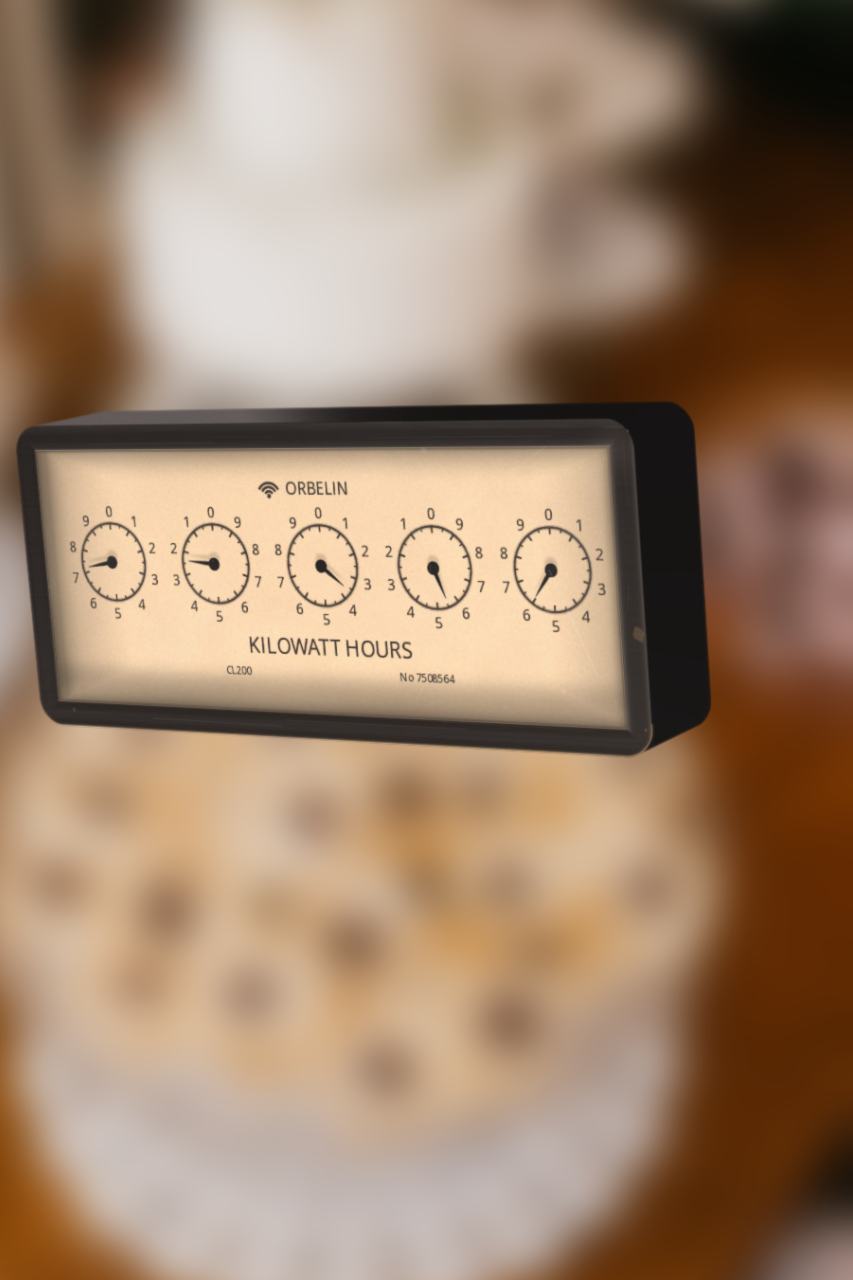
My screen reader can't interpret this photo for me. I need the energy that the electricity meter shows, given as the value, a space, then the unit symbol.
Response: 72356 kWh
